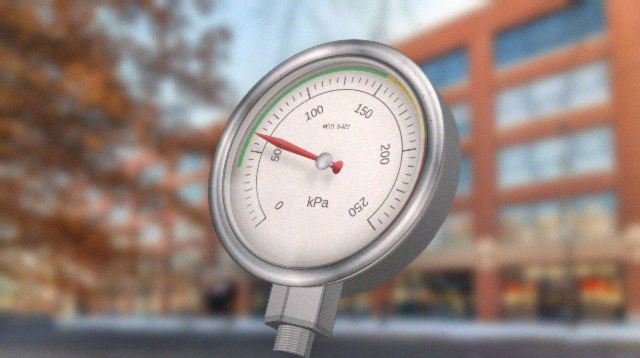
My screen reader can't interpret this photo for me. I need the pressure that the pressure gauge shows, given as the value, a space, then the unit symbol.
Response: 60 kPa
